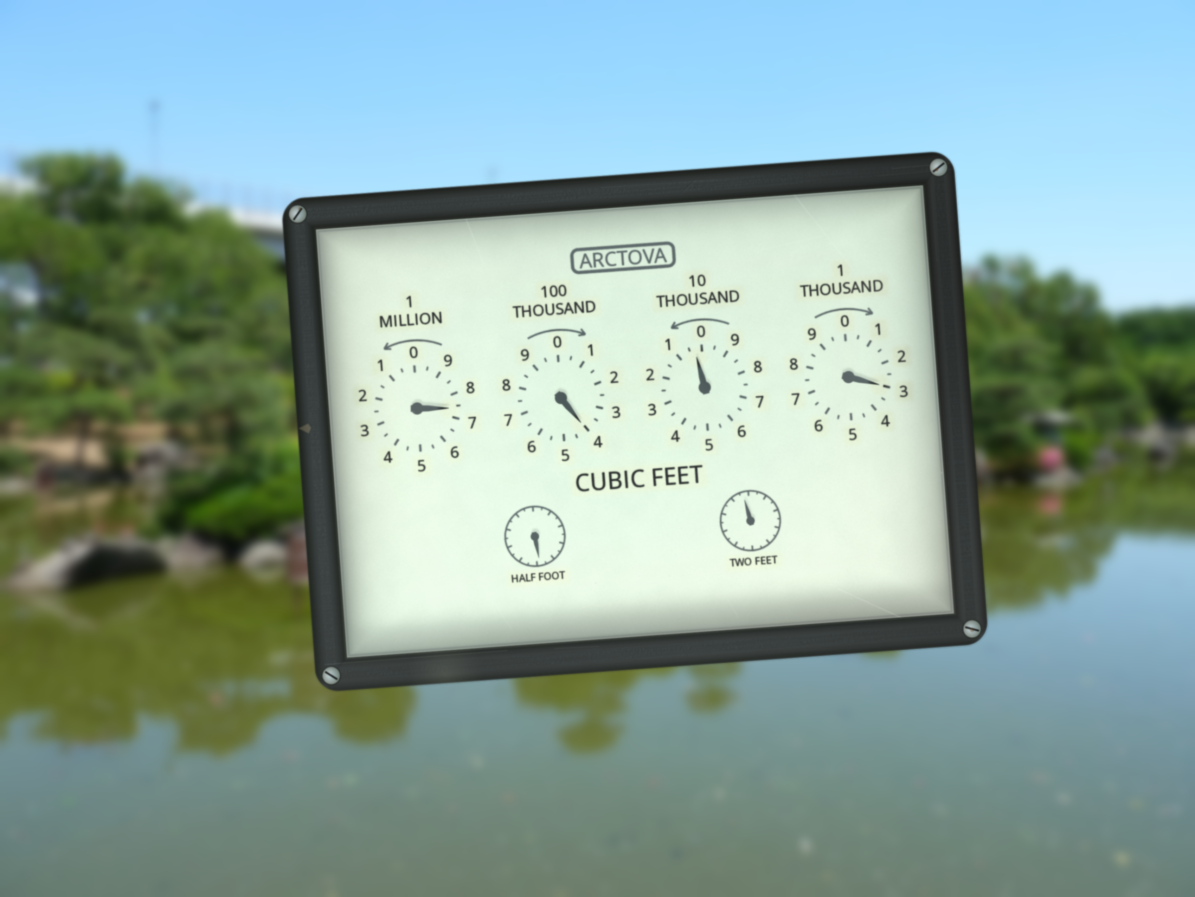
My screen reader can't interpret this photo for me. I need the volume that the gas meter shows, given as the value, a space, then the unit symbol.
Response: 740300 ft³
